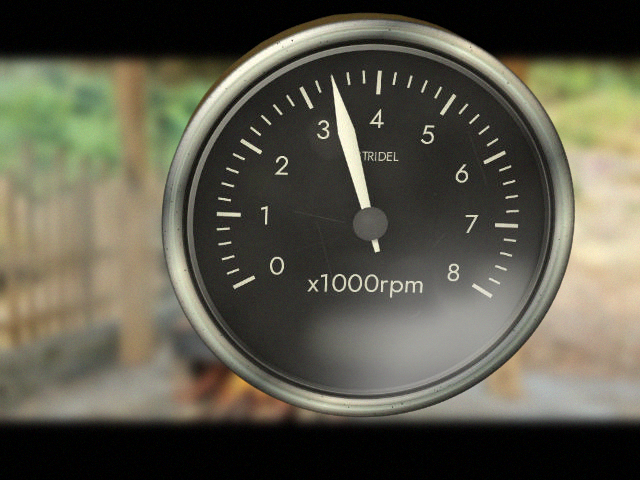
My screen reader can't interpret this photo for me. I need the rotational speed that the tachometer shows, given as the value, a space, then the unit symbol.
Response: 3400 rpm
